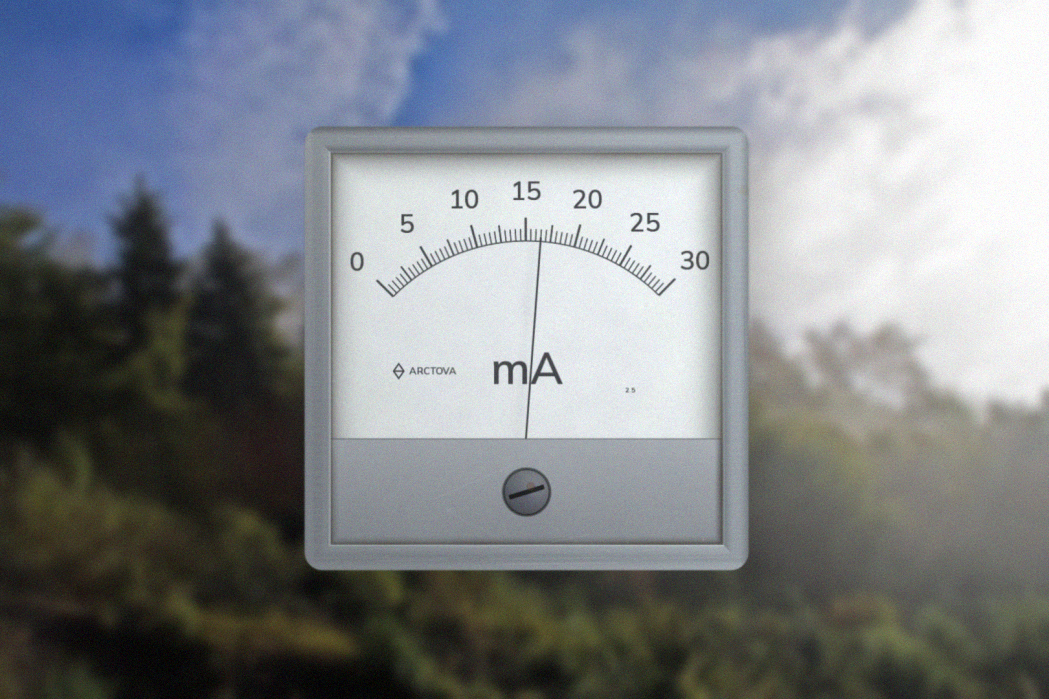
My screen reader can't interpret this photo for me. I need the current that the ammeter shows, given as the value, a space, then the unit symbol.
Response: 16.5 mA
